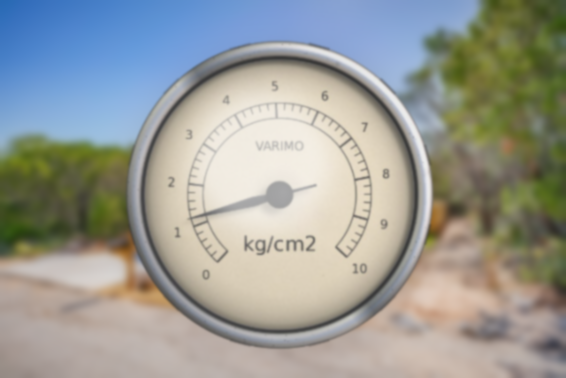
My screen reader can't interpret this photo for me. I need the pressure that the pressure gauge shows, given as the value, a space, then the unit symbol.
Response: 1.2 kg/cm²
